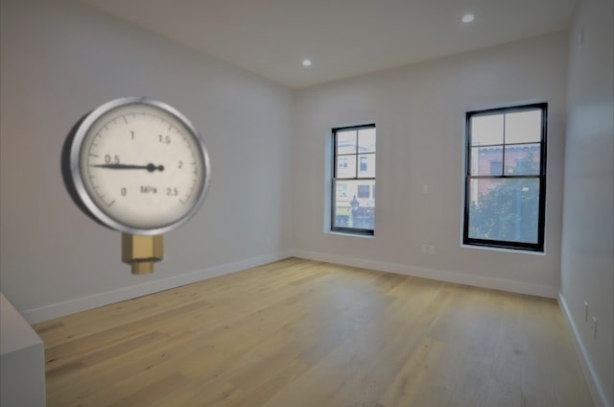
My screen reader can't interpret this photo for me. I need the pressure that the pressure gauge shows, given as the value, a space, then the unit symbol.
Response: 0.4 MPa
